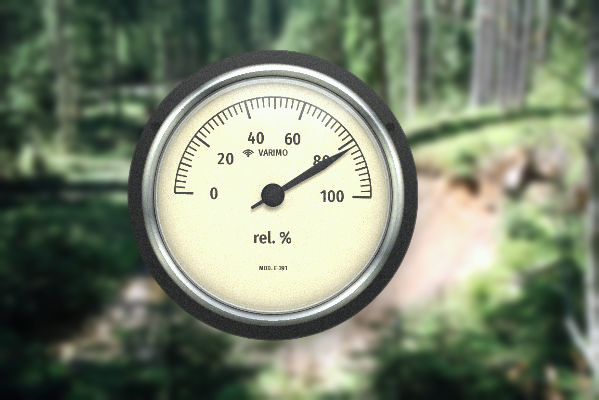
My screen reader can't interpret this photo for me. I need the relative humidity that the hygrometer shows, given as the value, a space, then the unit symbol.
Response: 82 %
